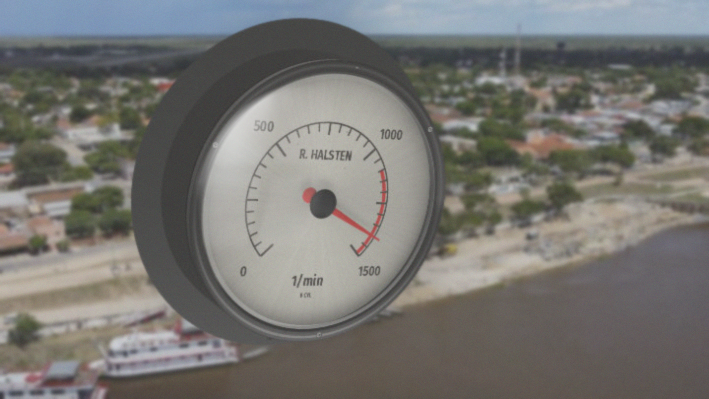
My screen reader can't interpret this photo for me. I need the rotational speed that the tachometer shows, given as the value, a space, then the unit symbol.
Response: 1400 rpm
